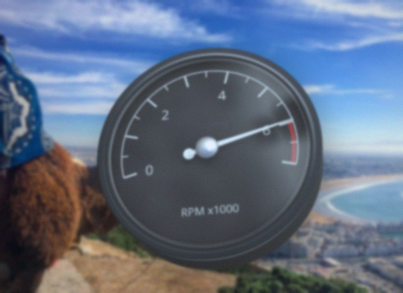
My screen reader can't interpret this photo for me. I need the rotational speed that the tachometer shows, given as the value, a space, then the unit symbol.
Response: 6000 rpm
